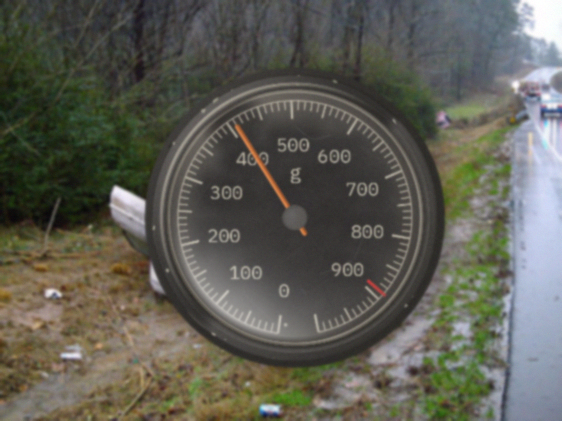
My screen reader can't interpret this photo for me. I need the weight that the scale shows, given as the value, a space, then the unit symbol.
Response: 410 g
